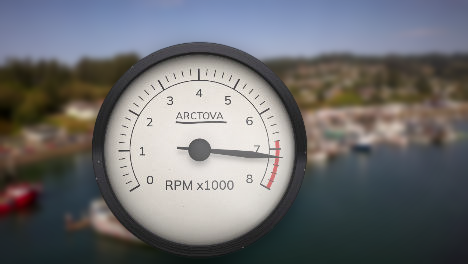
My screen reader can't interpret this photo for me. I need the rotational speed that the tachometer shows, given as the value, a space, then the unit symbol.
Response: 7200 rpm
